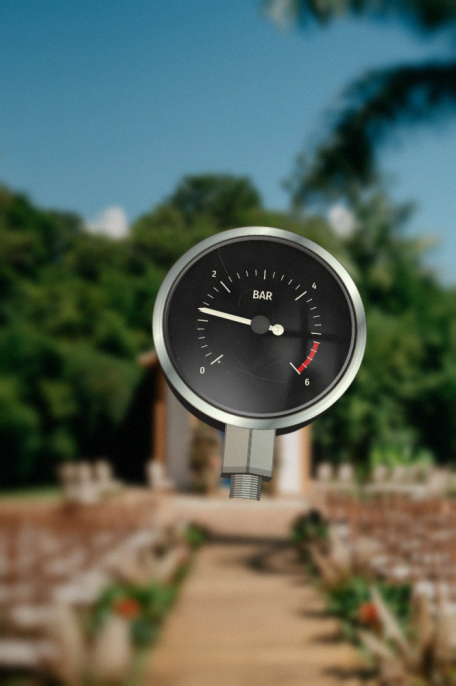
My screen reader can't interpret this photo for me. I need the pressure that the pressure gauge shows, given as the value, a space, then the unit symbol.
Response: 1.2 bar
